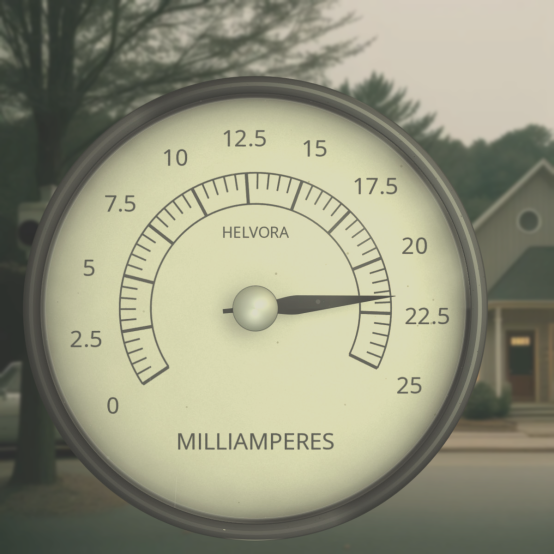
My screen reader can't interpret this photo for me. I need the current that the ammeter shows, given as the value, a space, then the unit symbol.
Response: 21.75 mA
